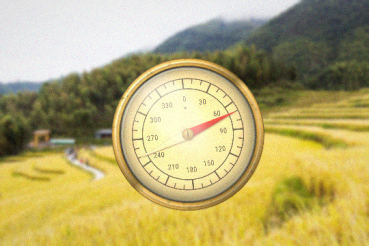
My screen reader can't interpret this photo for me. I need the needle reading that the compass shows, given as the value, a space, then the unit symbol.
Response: 70 °
